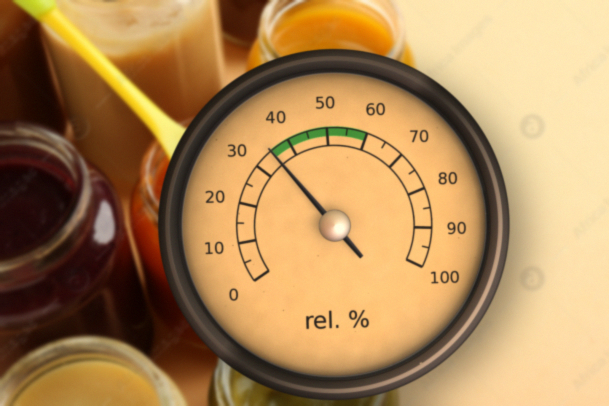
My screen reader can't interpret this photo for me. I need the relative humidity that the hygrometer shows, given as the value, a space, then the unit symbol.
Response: 35 %
